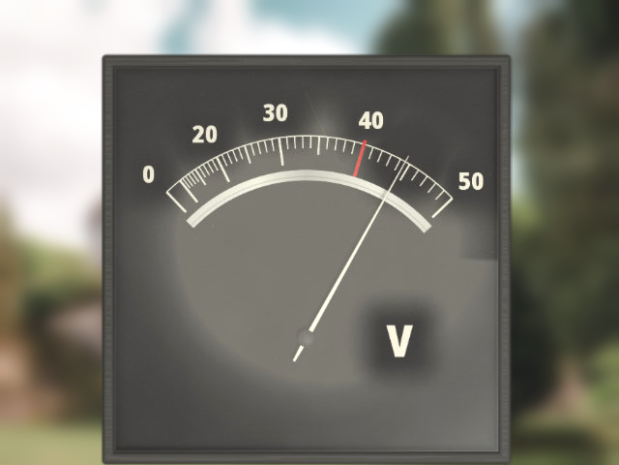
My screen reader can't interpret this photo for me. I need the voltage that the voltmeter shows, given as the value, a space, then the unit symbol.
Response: 44.5 V
